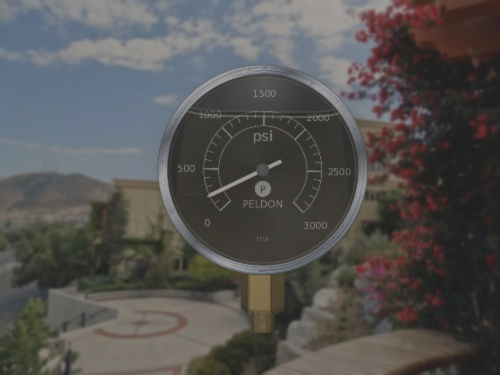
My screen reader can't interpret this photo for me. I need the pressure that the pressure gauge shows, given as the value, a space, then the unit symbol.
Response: 200 psi
